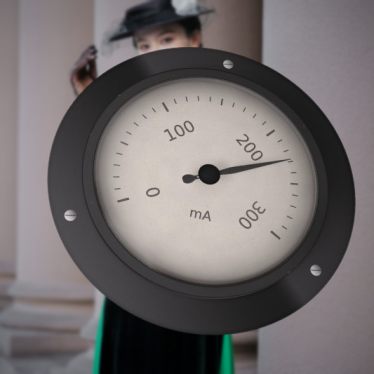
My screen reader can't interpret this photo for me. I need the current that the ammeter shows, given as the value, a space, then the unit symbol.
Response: 230 mA
